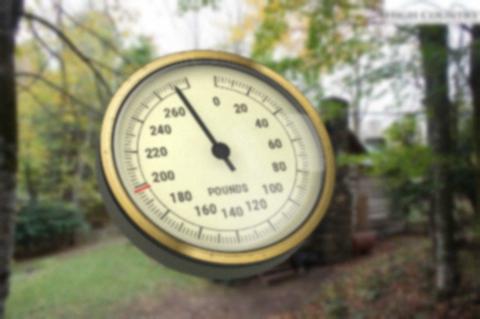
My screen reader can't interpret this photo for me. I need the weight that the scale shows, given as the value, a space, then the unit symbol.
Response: 270 lb
